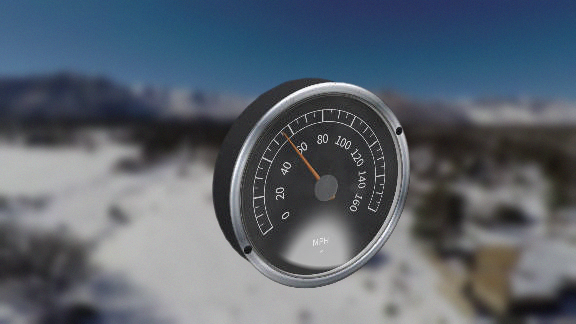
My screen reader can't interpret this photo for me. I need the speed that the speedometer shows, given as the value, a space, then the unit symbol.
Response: 55 mph
